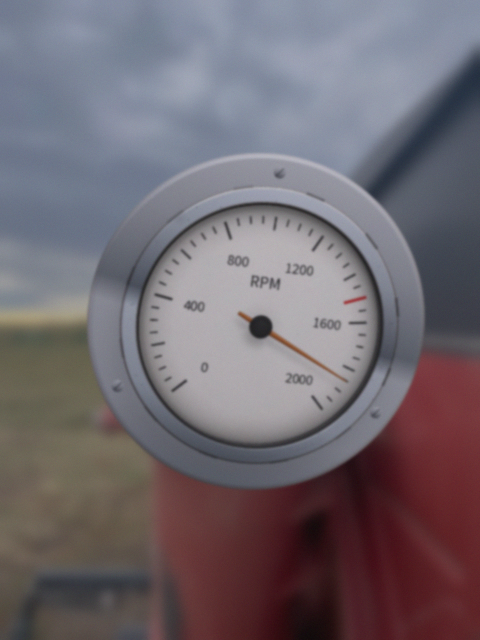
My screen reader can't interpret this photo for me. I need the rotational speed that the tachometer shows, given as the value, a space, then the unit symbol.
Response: 1850 rpm
